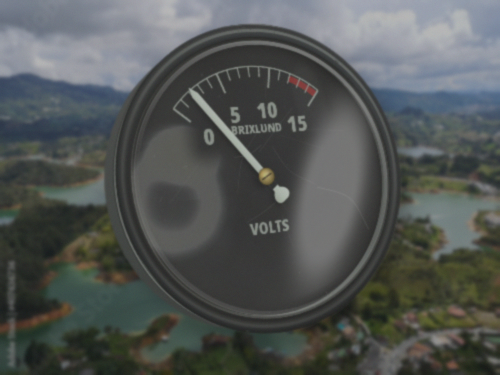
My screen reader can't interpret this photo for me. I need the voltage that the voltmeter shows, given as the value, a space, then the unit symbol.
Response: 2 V
